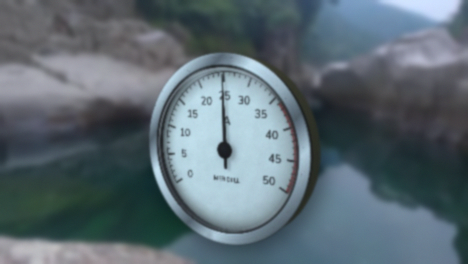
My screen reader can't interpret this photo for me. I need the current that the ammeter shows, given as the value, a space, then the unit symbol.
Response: 25 A
